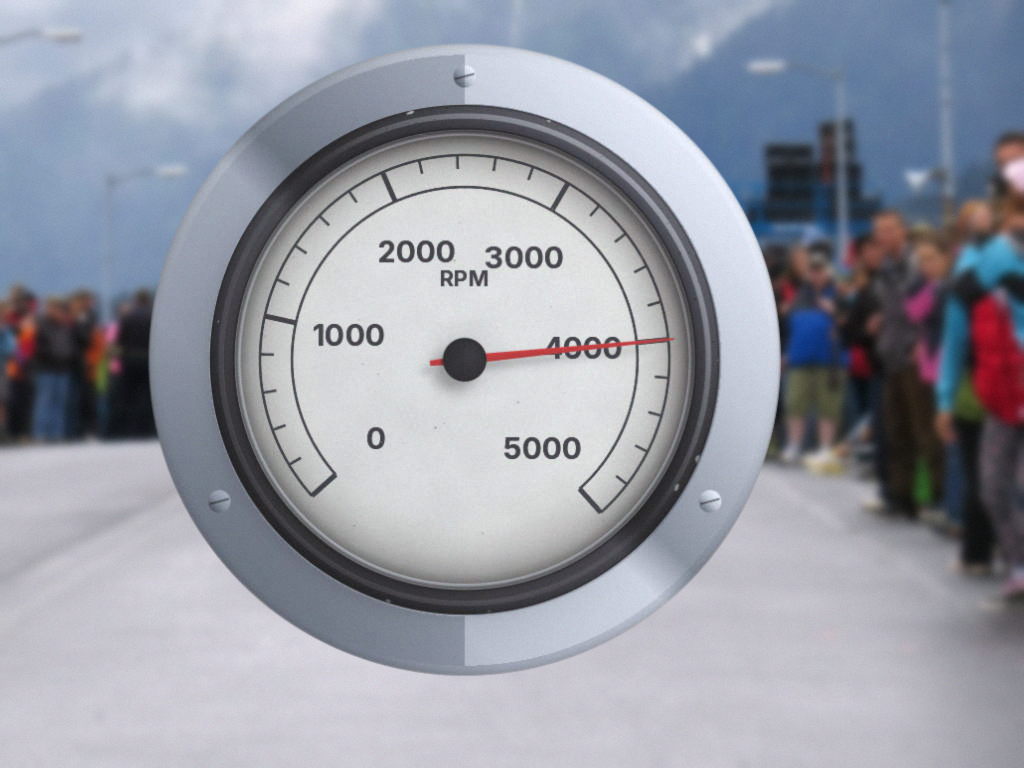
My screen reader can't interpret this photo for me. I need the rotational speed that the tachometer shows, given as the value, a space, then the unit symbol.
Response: 4000 rpm
